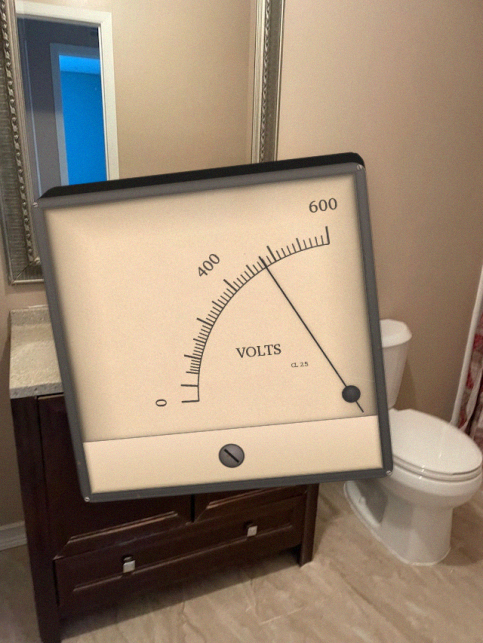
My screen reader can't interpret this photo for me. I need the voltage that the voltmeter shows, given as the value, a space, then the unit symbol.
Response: 480 V
